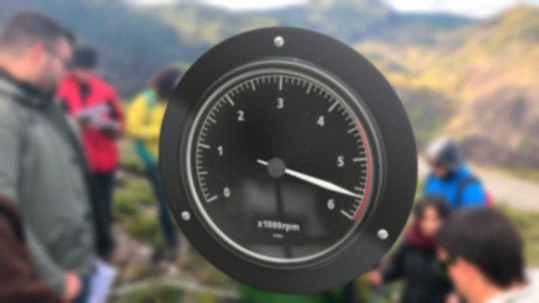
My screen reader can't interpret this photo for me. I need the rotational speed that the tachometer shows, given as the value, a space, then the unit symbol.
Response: 5600 rpm
